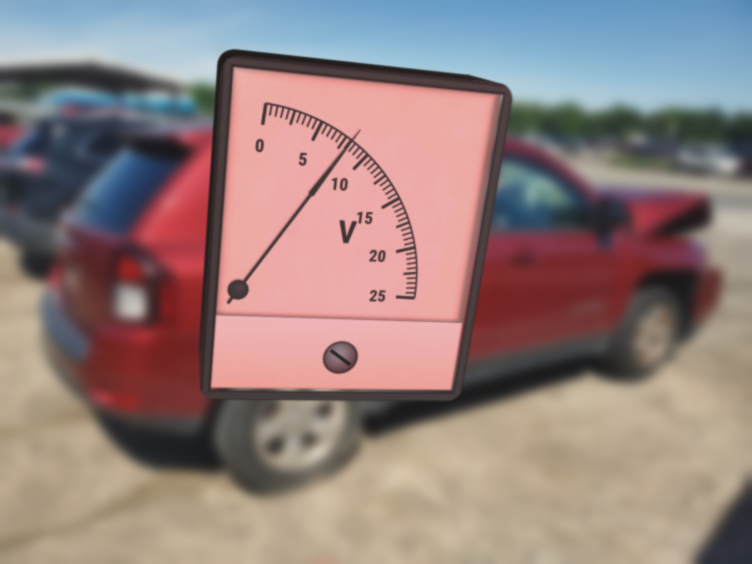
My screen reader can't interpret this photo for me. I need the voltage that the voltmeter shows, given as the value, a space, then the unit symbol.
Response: 8 V
